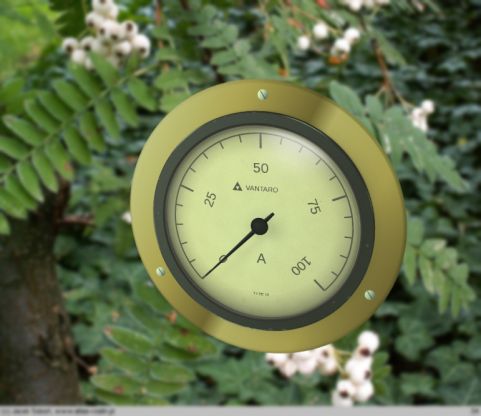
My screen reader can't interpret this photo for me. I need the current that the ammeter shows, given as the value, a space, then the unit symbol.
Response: 0 A
